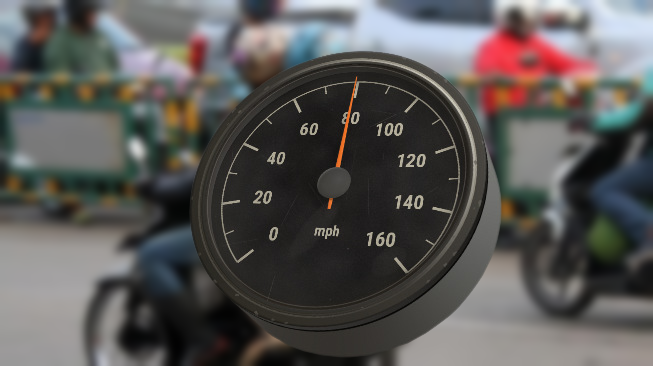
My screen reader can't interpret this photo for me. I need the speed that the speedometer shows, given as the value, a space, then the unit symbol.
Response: 80 mph
